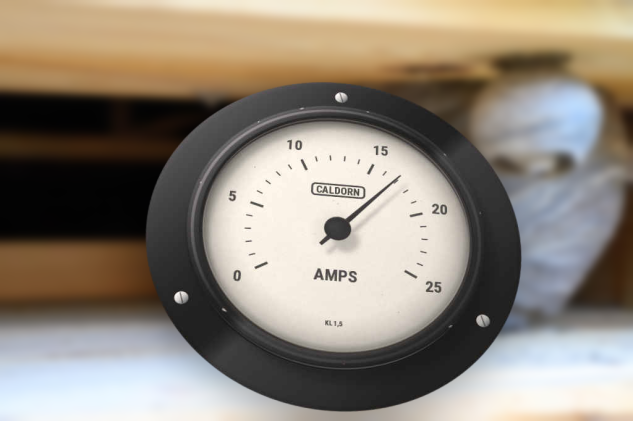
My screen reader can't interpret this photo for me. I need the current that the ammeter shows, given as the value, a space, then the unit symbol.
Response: 17 A
